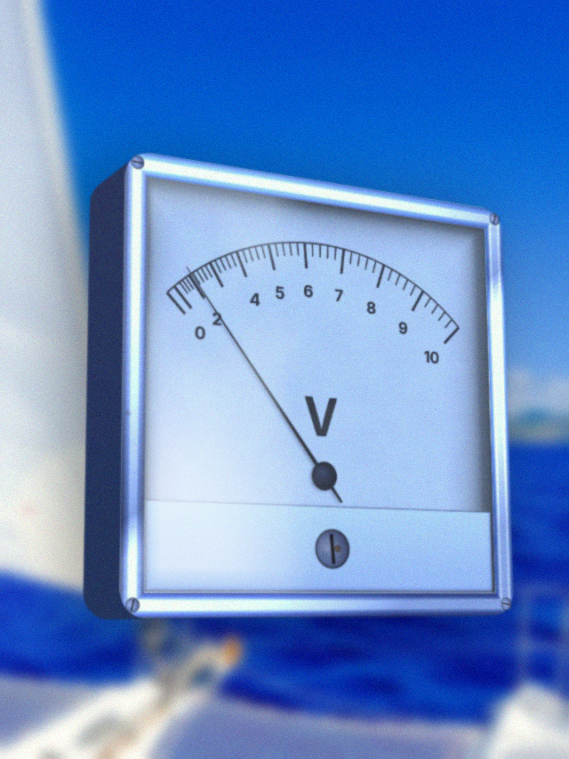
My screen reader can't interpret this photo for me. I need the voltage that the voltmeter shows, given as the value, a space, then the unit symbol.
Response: 2 V
